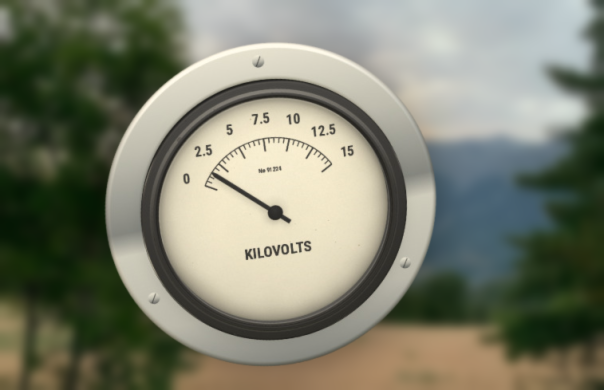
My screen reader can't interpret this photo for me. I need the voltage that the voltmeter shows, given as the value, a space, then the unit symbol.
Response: 1.5 kV
